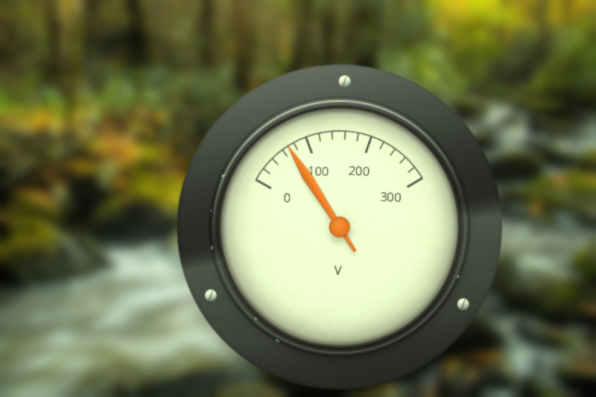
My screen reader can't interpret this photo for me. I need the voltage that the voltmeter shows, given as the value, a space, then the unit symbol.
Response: 70 V
